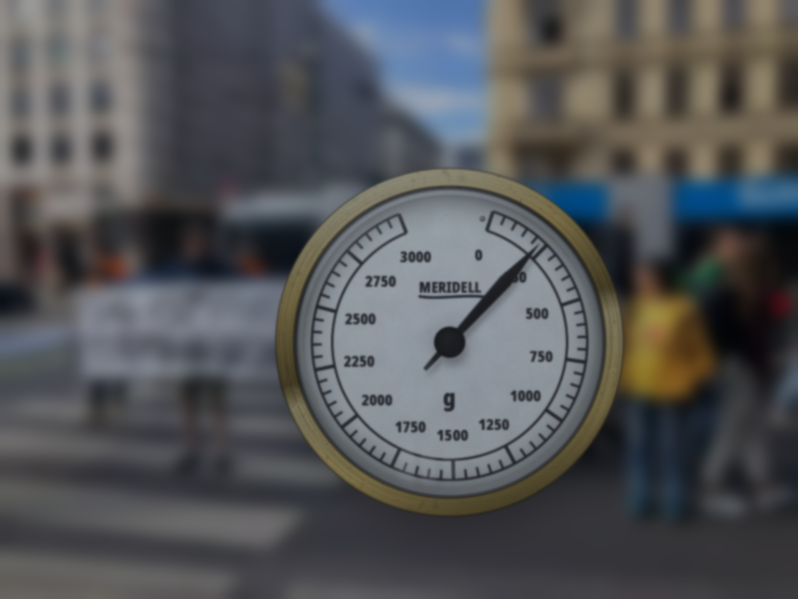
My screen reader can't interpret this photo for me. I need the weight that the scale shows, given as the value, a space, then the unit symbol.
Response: 225 g
